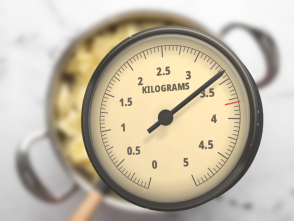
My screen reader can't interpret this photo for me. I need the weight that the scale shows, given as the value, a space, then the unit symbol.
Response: 3.4 kg
